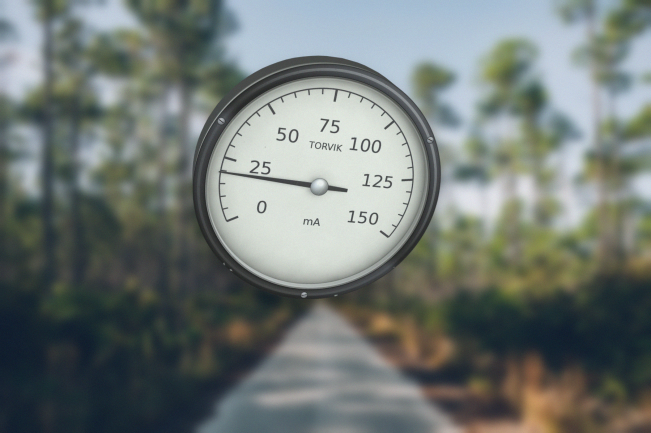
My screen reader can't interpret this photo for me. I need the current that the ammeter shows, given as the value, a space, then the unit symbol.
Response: 20 mA
